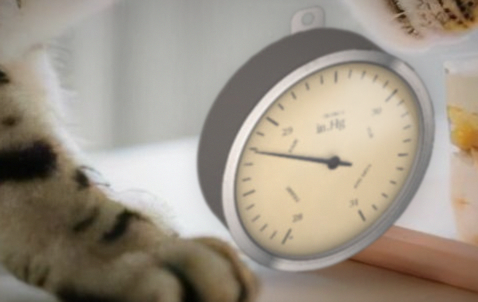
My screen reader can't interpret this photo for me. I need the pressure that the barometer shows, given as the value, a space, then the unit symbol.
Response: 28.8 inHg
